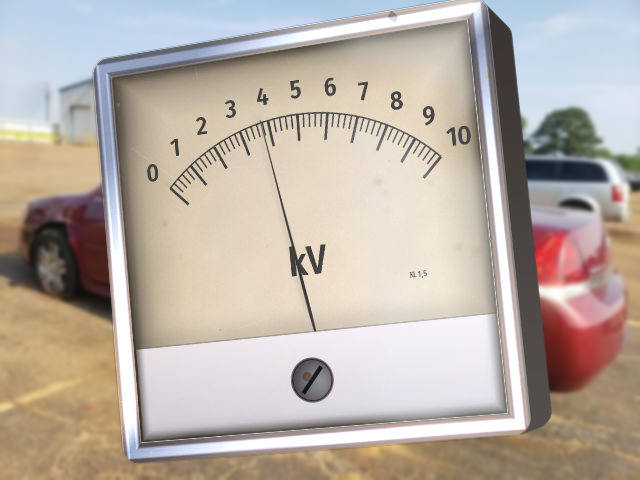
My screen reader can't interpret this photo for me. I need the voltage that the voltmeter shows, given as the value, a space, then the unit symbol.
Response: 3.8 kV
